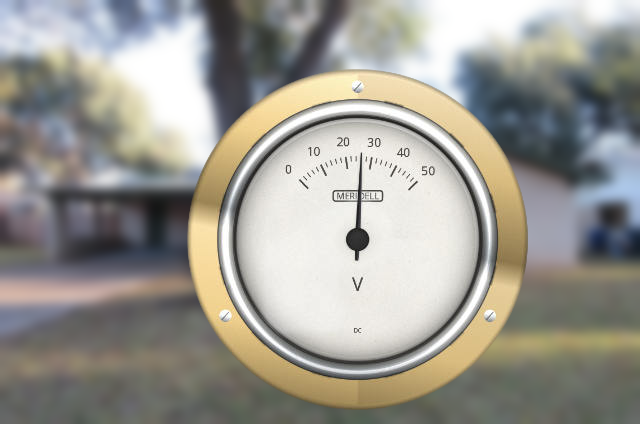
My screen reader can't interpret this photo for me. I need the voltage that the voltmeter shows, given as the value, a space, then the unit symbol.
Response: 26 V
